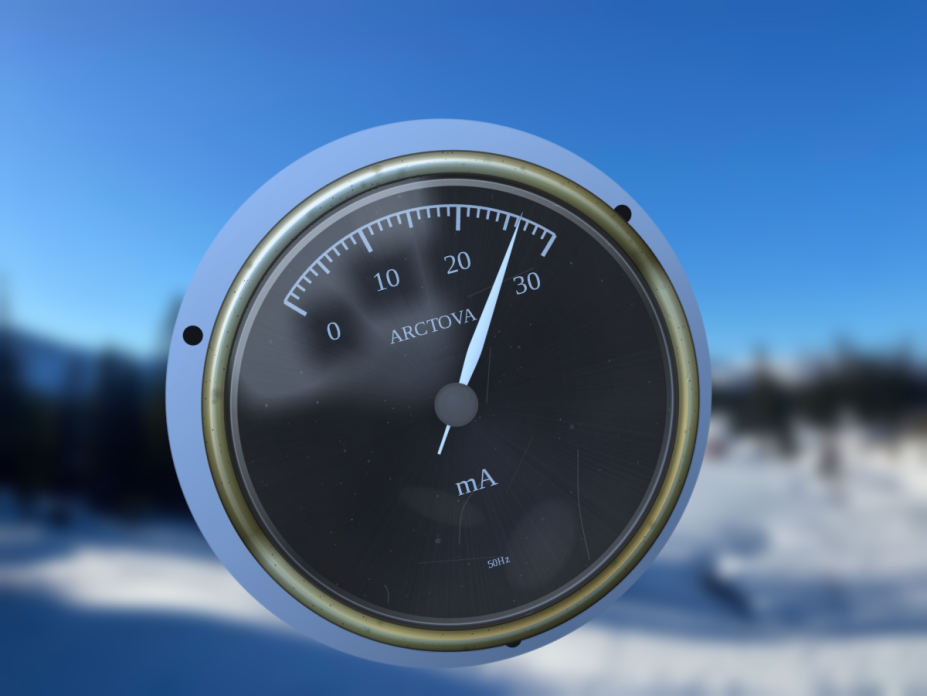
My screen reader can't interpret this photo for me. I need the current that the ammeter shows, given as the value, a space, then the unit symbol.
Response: 26 mA
